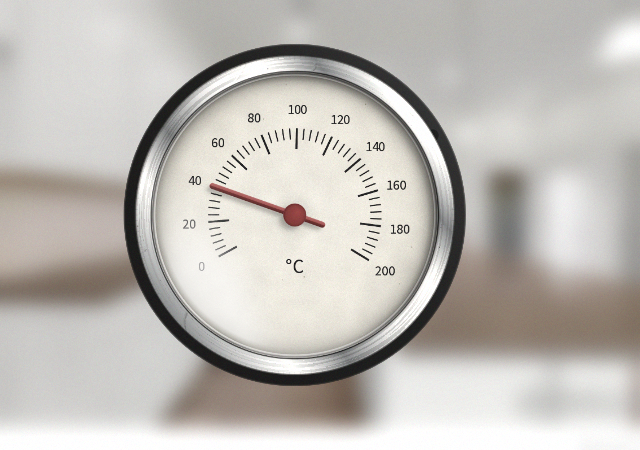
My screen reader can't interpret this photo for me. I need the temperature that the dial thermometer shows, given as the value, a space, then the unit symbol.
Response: 40 °C
